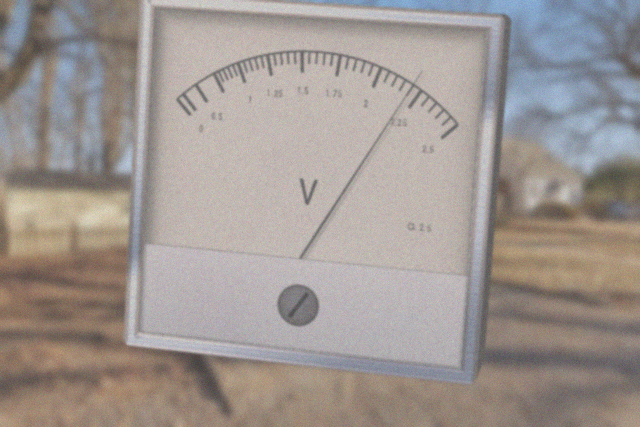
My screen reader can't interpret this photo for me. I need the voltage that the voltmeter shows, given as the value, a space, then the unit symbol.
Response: 2.2 V
